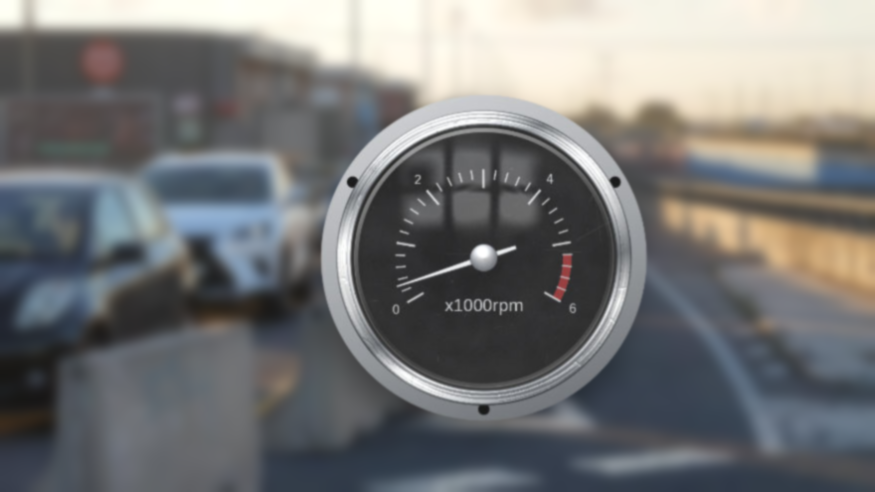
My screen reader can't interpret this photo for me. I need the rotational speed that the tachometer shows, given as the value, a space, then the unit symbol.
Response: 300 rpm
